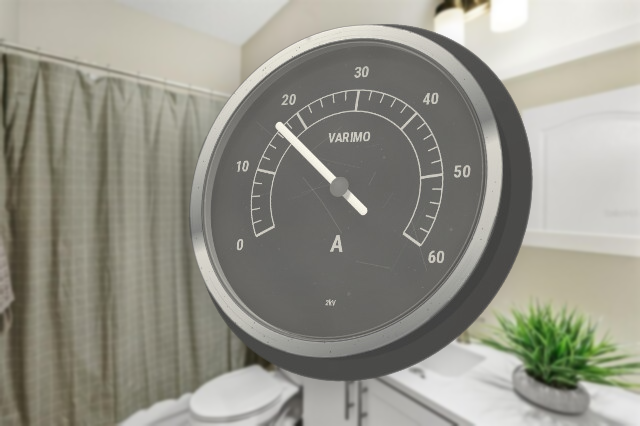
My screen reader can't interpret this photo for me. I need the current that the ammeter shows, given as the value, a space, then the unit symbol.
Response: 17 A
